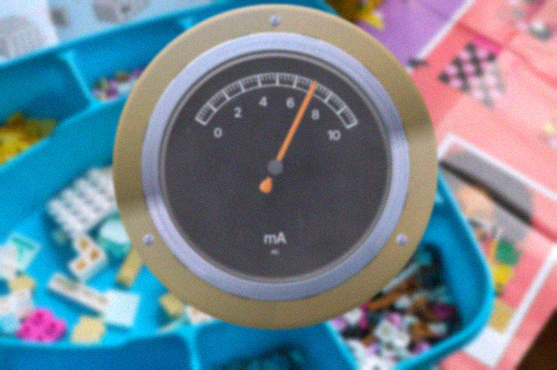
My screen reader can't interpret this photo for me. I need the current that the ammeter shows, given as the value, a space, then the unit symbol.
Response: 7 mA
